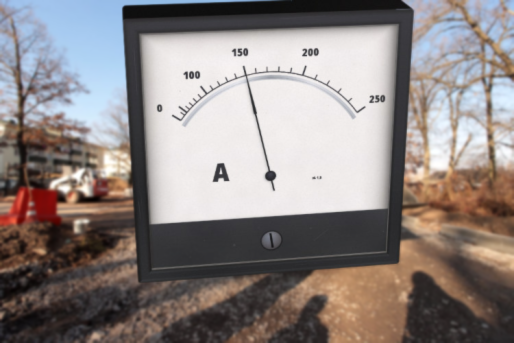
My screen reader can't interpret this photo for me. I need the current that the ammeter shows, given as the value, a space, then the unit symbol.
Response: 150 A
